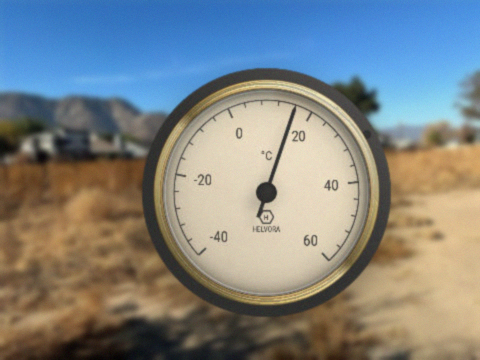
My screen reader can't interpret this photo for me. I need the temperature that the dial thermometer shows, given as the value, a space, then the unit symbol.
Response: 16 °C
